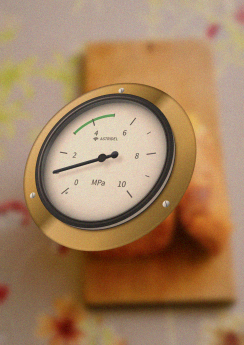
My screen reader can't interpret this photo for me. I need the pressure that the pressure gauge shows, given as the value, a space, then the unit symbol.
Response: 1 MPa
